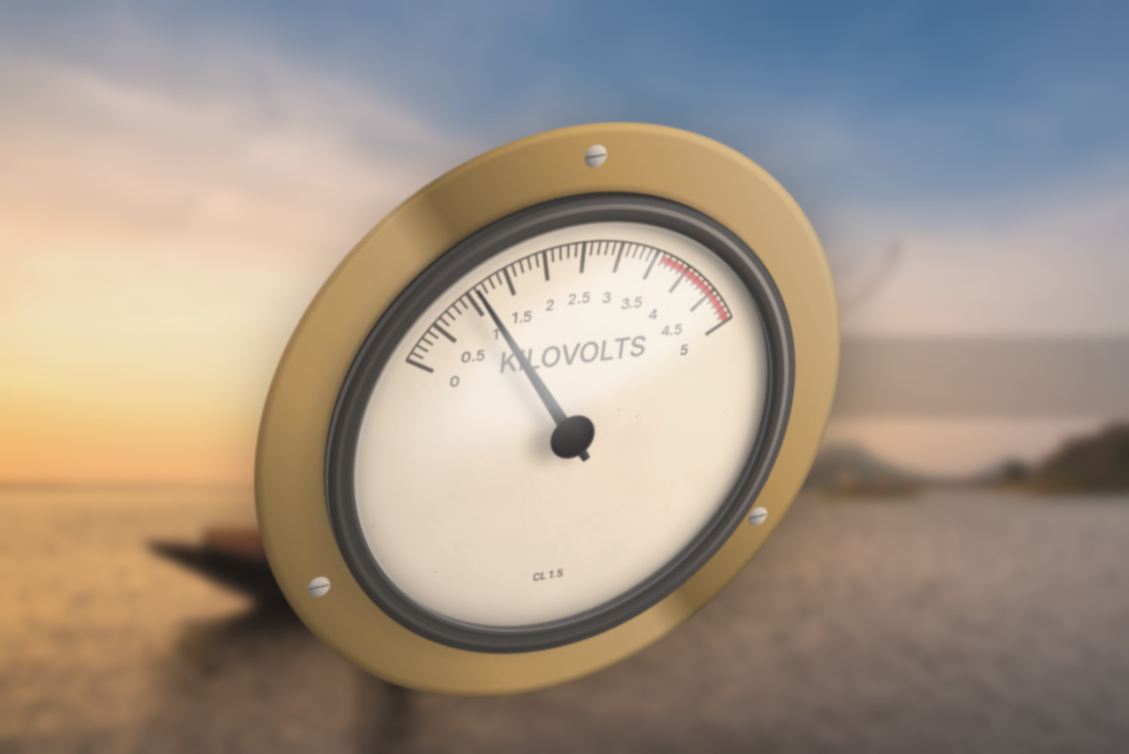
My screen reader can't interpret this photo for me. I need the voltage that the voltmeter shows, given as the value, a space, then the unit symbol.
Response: 1.1 kV
